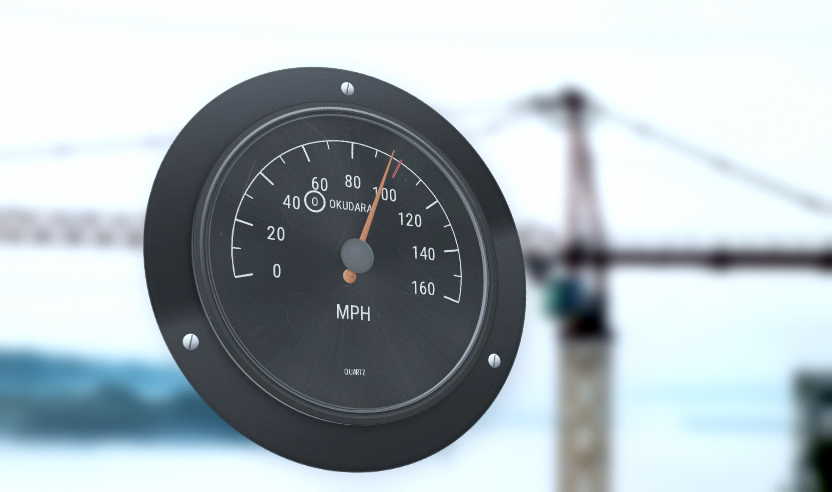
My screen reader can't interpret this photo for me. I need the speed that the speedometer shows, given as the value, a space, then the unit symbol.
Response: 95 mph
